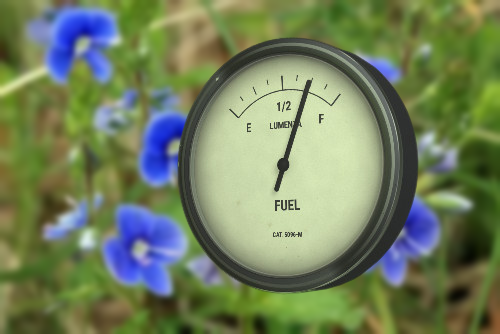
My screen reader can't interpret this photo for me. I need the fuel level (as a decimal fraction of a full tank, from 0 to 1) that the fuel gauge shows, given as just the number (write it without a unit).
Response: 0.75
